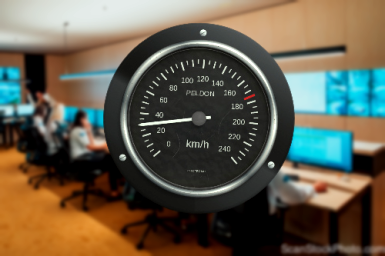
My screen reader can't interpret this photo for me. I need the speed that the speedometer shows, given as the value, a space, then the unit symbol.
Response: 30 km/h
